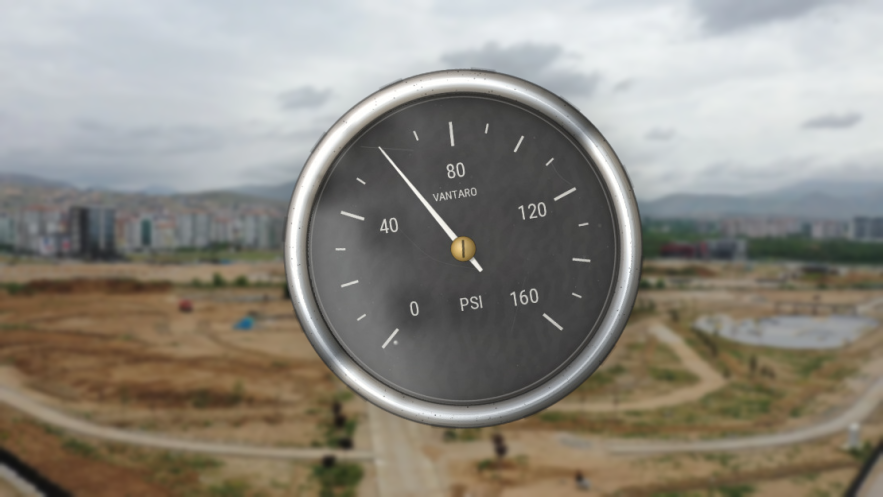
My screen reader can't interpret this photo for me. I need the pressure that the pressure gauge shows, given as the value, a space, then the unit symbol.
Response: 60 psi
